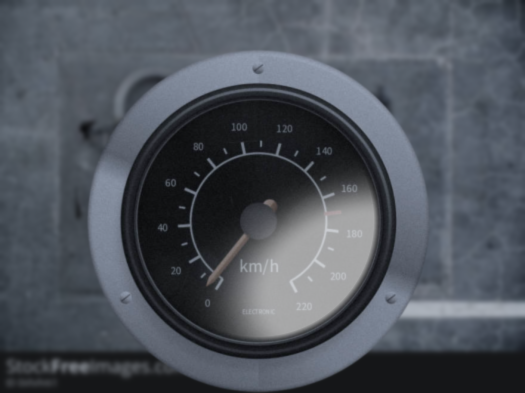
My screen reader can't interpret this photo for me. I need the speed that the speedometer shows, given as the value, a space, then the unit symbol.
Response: 5 km/h
